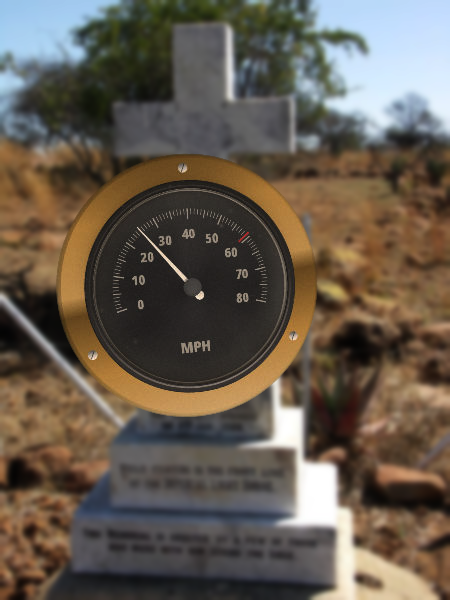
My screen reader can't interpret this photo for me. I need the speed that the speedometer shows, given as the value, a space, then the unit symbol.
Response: 25 mph
